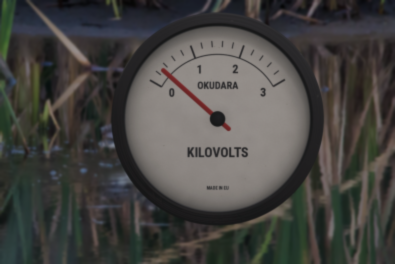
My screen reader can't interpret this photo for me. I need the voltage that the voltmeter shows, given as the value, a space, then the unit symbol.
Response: 0.3 kV
